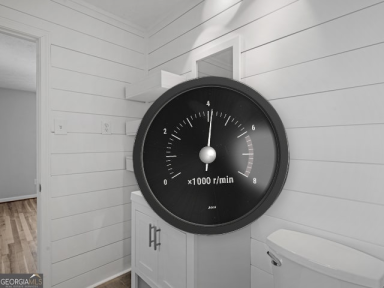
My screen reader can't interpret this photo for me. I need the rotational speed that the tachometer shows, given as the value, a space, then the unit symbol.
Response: 4200 rpm
